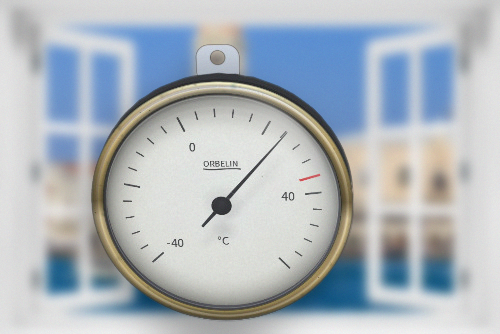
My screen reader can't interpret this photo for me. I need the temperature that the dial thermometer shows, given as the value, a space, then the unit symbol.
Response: 24 °C
